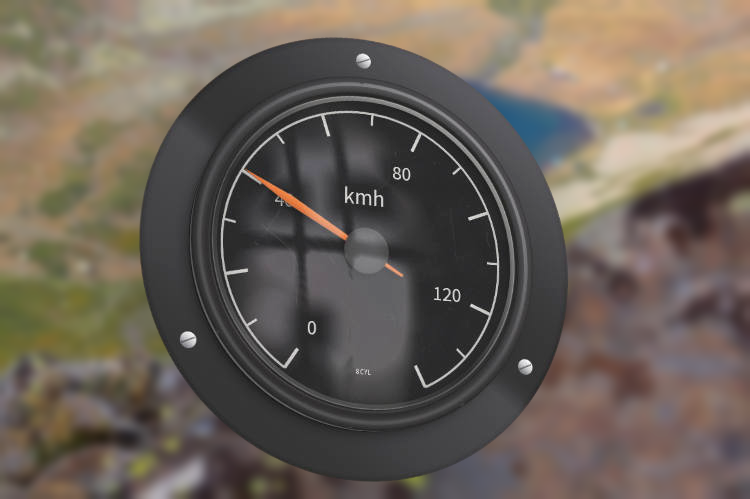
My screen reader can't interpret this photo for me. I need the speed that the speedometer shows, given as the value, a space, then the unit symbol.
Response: 40 km/h
